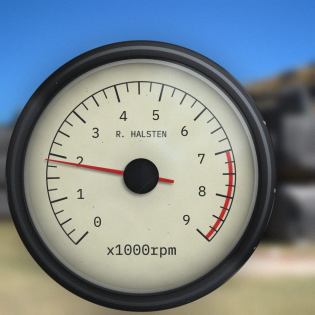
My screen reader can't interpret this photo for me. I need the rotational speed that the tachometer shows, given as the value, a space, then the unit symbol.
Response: 1875 rpm
